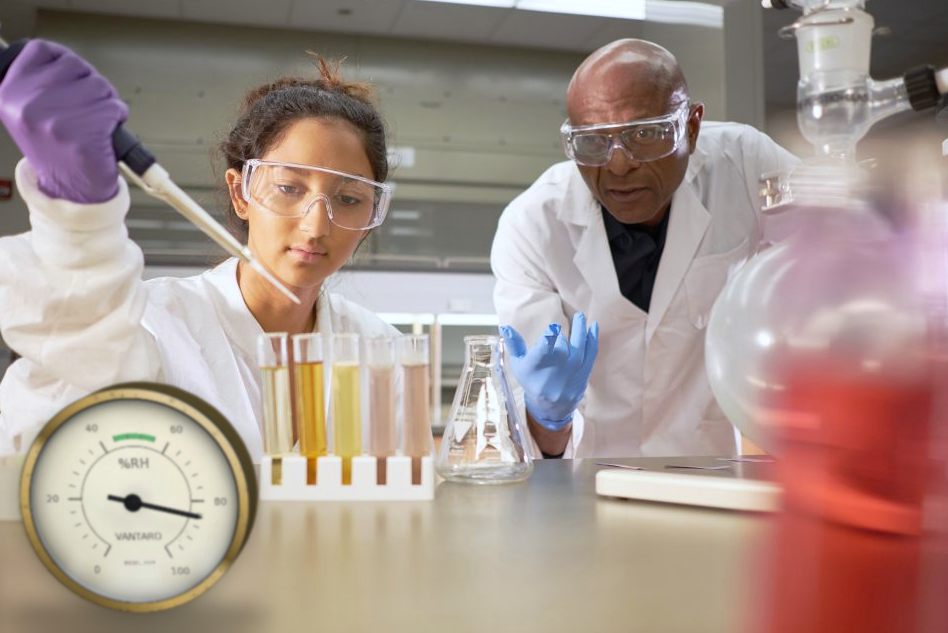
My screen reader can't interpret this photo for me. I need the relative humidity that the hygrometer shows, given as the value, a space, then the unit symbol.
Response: 84 %
